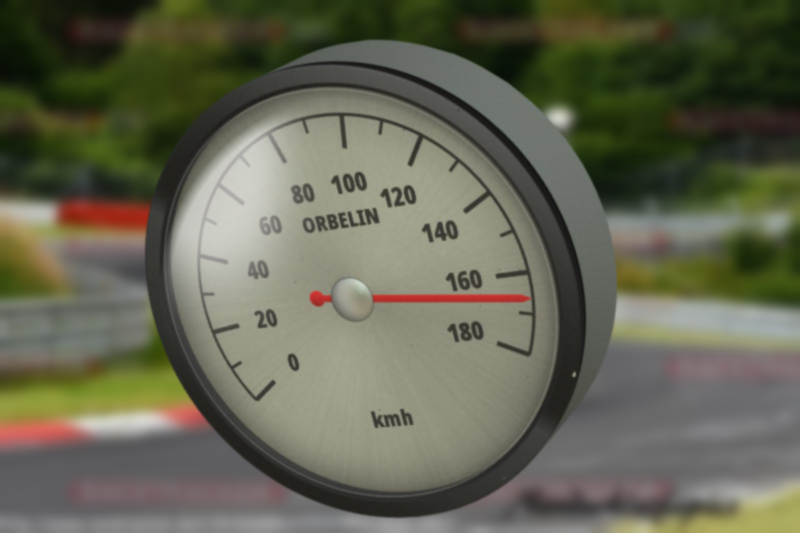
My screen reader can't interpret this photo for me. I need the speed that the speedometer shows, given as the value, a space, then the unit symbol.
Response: 165 km/h
